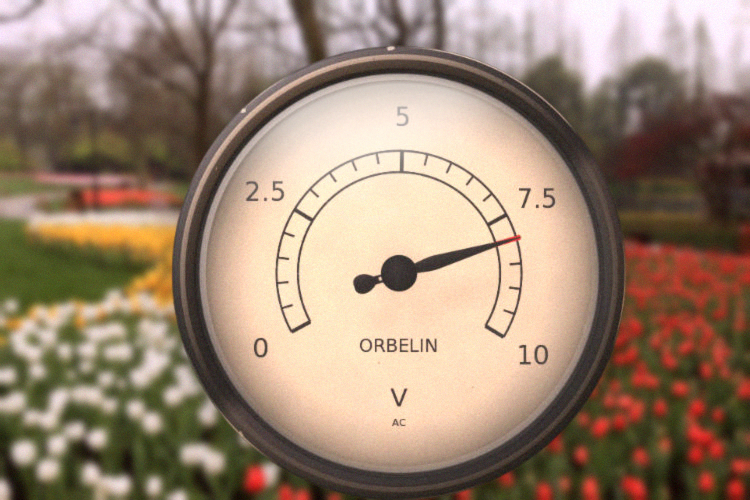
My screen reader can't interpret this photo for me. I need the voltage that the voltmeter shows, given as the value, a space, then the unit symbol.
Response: 8 V
